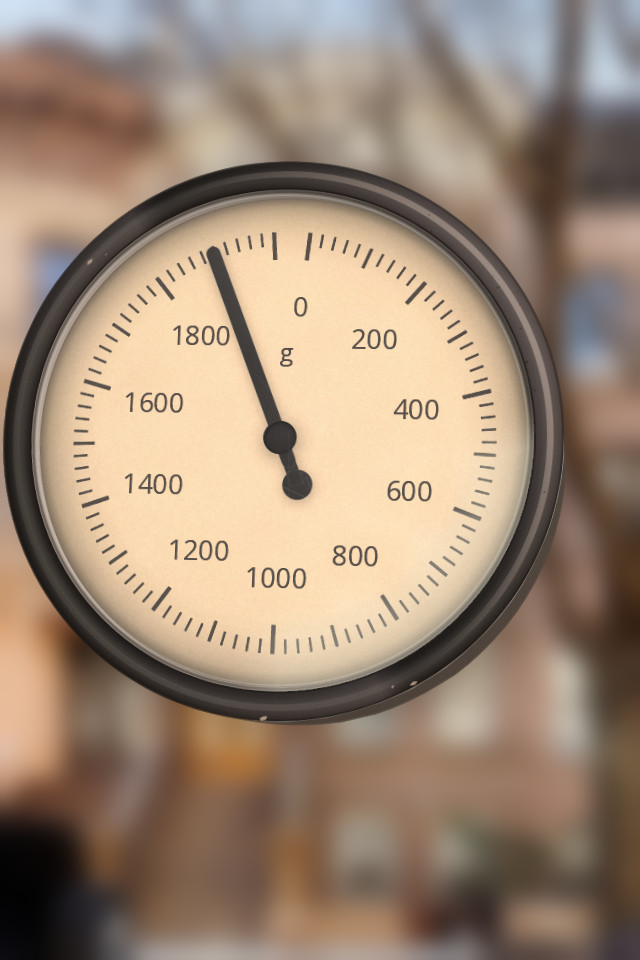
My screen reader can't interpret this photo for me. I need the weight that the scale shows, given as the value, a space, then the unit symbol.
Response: 1900 g
